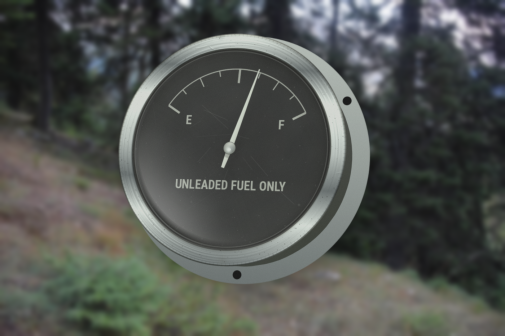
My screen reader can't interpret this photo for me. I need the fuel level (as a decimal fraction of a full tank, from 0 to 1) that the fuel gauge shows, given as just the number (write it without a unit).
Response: 0.625
